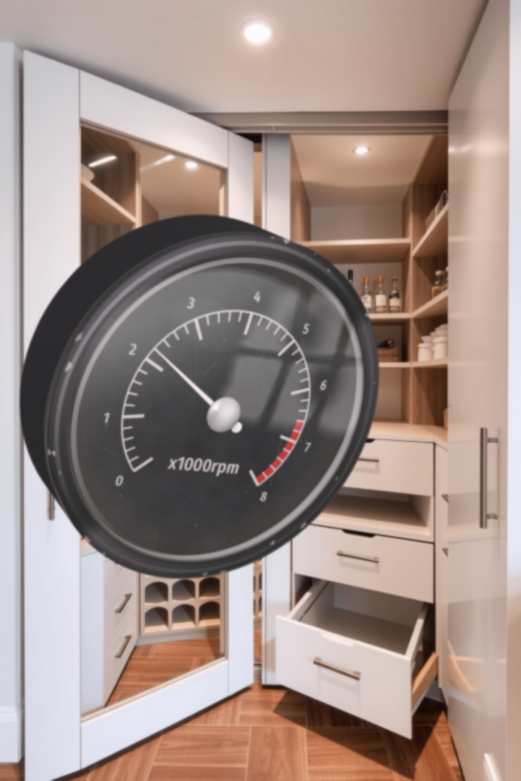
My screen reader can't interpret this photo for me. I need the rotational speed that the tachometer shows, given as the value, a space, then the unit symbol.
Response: 2200 rpm
